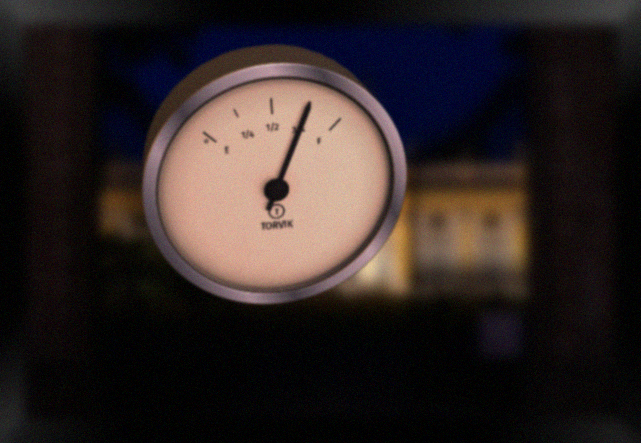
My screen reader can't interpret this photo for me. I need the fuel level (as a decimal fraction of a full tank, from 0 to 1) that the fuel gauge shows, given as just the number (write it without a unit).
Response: 0.75
